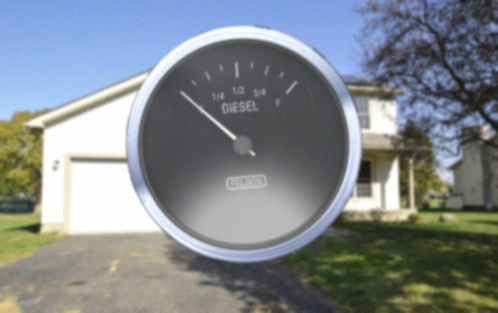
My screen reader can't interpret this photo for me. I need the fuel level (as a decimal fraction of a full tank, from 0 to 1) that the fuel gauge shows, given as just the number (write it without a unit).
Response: 0
